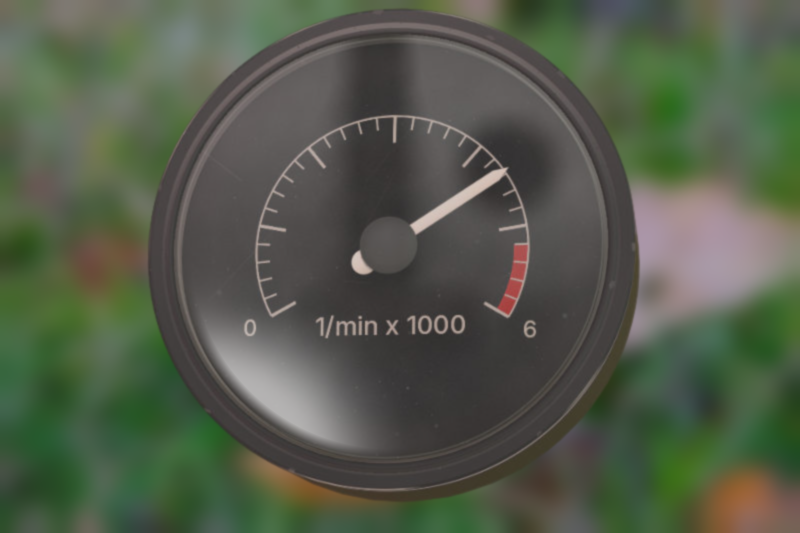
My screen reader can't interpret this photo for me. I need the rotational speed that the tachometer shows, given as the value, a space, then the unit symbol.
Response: 4400 rpm
